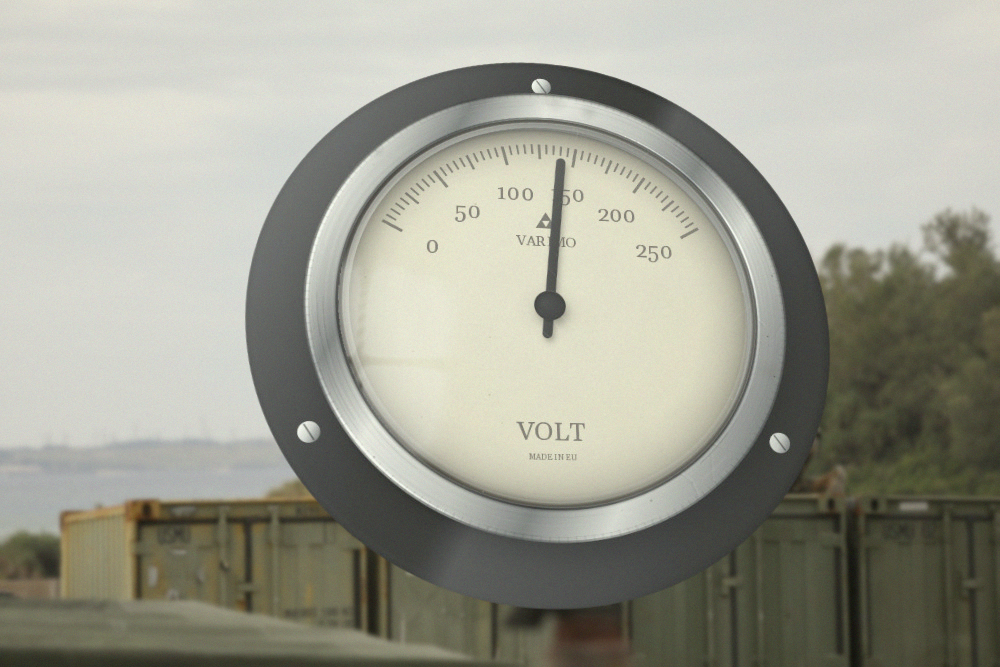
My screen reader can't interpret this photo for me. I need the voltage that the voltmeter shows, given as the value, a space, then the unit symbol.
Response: 140 V
